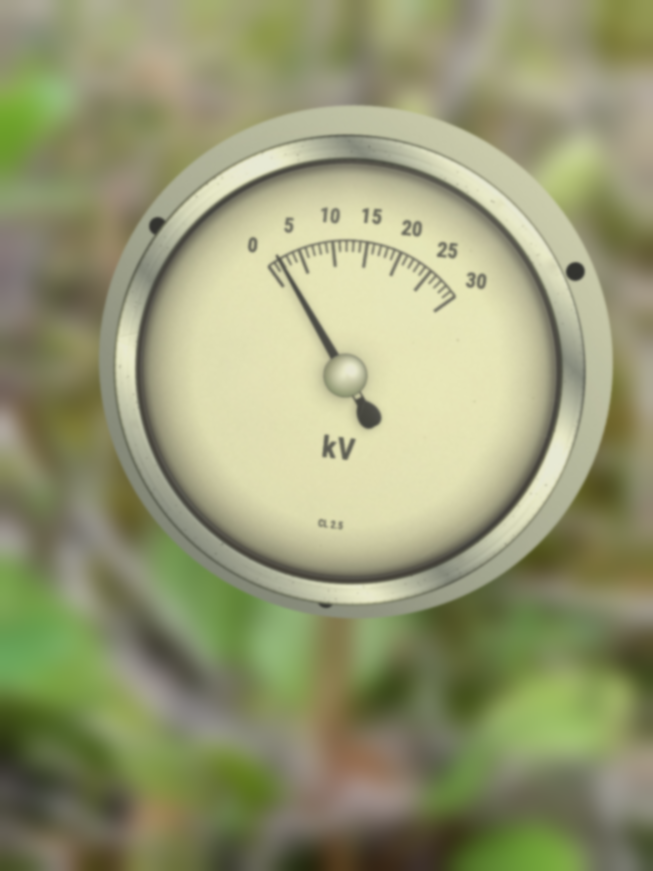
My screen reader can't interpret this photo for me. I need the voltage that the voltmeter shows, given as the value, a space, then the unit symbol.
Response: 2 kV
